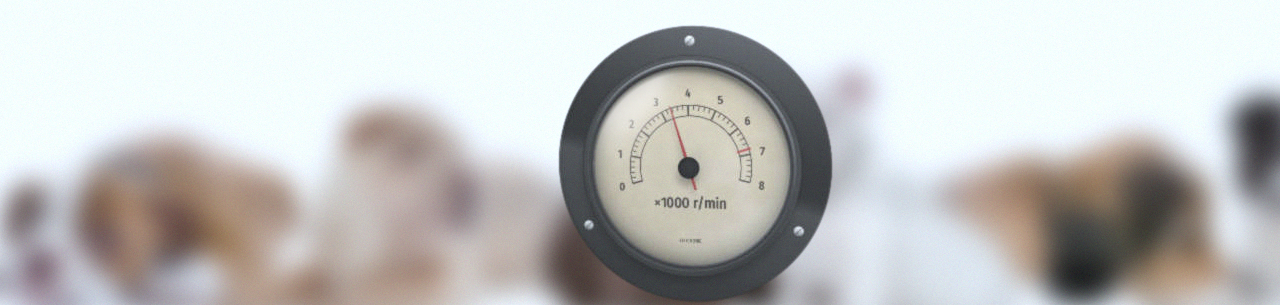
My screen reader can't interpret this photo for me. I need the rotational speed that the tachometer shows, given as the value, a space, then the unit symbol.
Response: 3400 rpm
